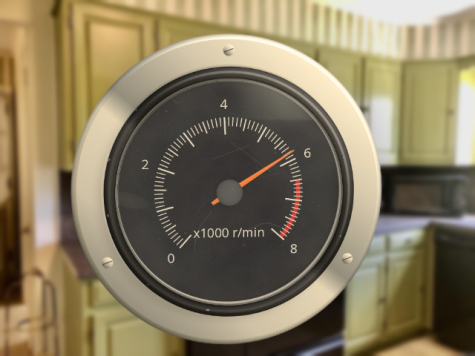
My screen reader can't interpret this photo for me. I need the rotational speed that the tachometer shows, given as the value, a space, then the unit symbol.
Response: 5800 rpm
